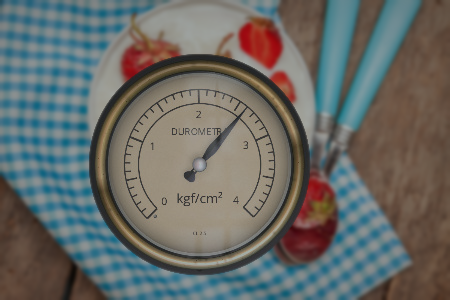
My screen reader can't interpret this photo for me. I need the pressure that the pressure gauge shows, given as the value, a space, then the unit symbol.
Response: 2.6 kg/cm²
